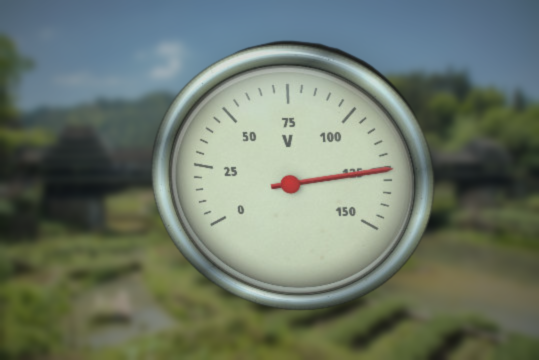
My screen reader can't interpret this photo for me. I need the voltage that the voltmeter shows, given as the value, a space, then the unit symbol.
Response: 125 V
